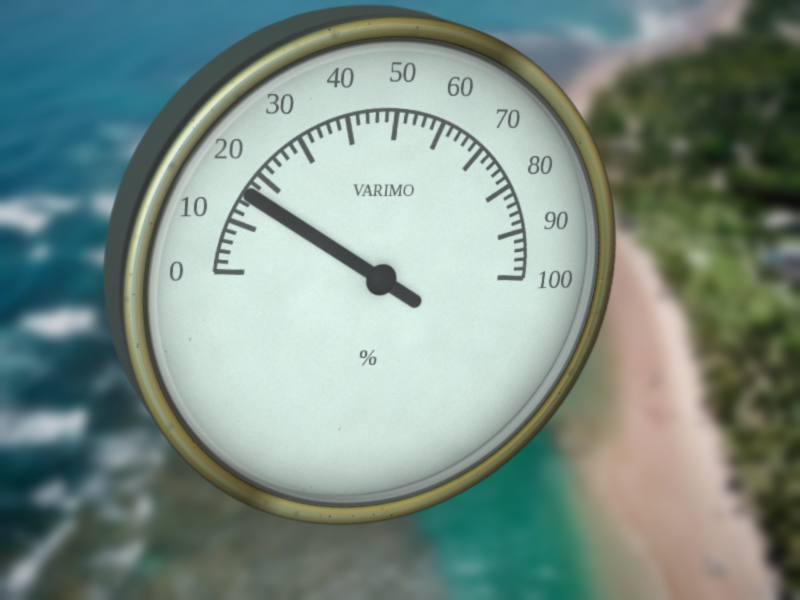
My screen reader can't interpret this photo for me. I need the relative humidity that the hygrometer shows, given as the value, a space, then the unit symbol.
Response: 16 %
